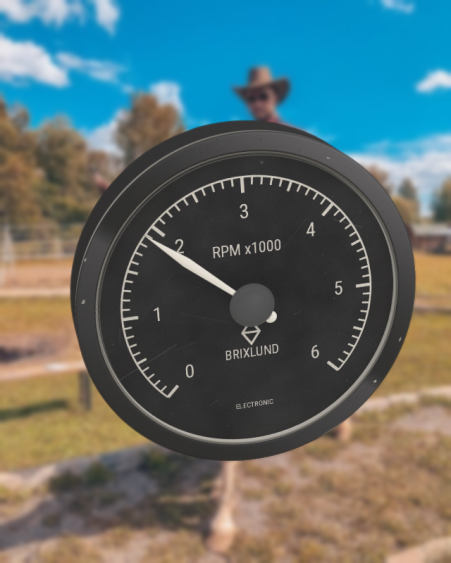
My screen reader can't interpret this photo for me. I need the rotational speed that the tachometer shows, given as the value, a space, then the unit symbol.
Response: 1900 rpm
